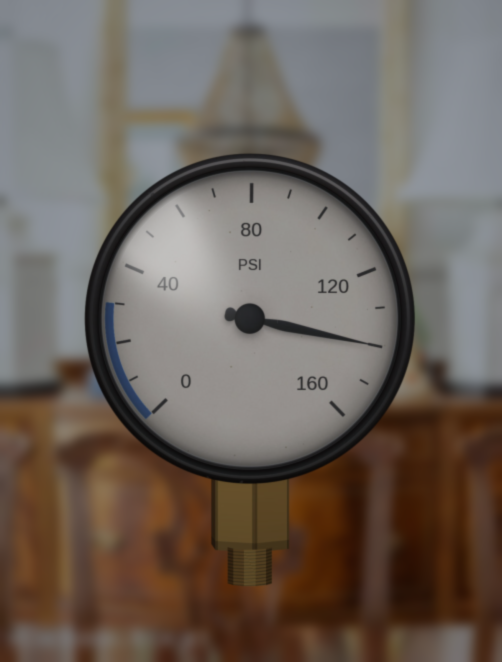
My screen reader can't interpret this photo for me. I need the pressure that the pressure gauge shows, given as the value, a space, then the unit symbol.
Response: 140 psi
